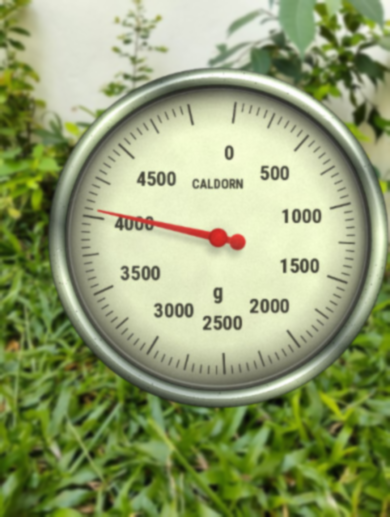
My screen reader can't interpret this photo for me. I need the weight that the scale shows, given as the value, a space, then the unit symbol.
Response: 4050 g
